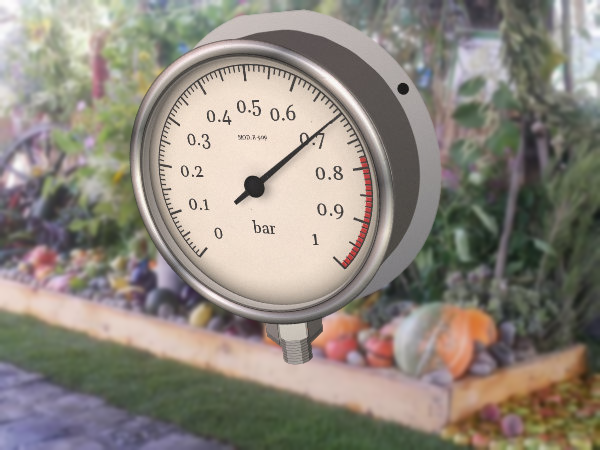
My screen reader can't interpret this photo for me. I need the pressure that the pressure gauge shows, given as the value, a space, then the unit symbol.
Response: 0.7 bar
